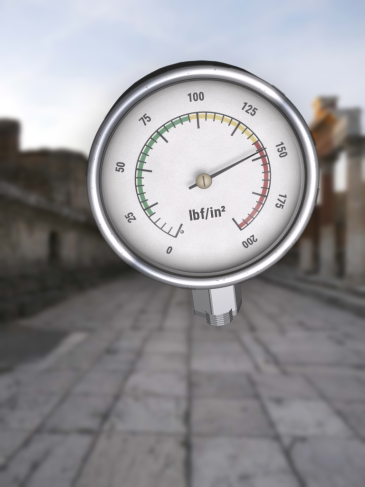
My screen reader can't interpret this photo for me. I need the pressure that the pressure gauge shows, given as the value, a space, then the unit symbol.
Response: 145 psi
